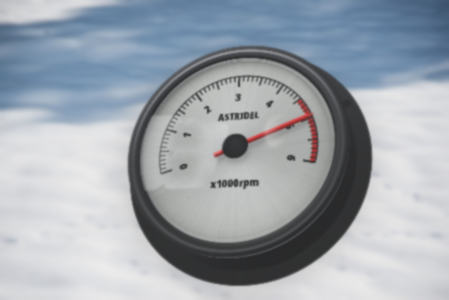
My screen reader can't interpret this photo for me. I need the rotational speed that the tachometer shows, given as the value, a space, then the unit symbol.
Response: 5000 rpm
